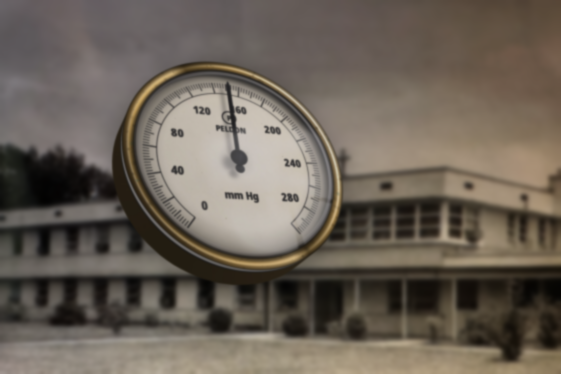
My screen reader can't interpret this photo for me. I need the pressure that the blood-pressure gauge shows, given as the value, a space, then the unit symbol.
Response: 150 mmHg
